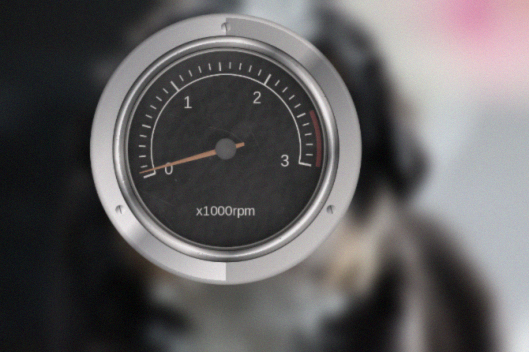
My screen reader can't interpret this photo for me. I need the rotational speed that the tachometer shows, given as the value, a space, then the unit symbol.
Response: 50 rpm
